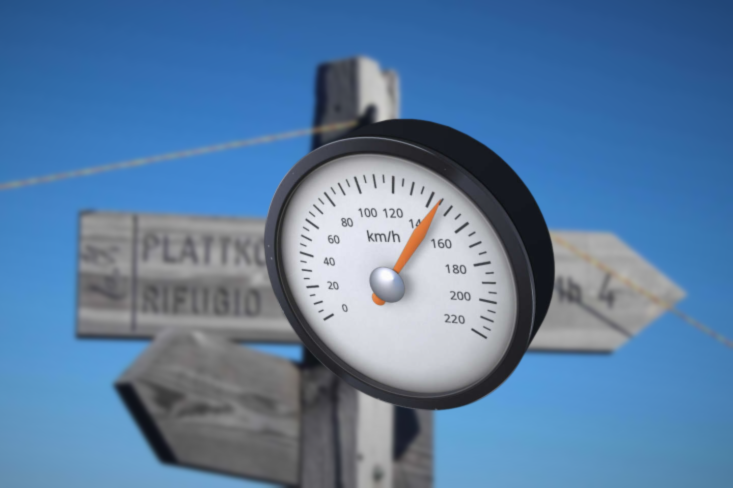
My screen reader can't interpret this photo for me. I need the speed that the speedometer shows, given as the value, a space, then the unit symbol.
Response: 145 km/h
